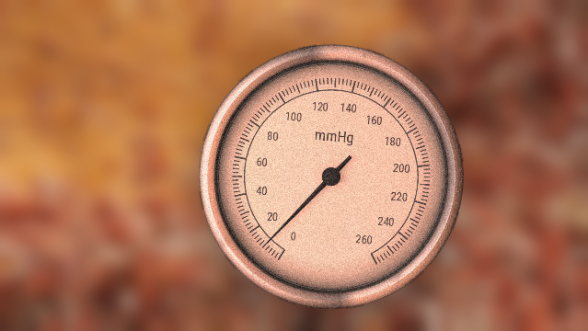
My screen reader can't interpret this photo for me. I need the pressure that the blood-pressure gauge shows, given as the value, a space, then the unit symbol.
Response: 10 mmHg
